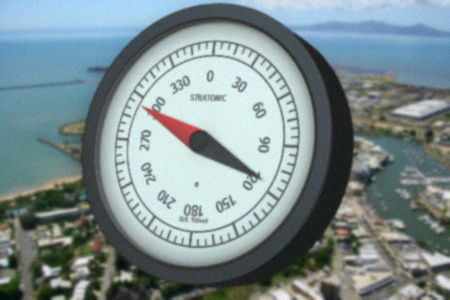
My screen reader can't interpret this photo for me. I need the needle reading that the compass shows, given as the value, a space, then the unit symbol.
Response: 295 °
